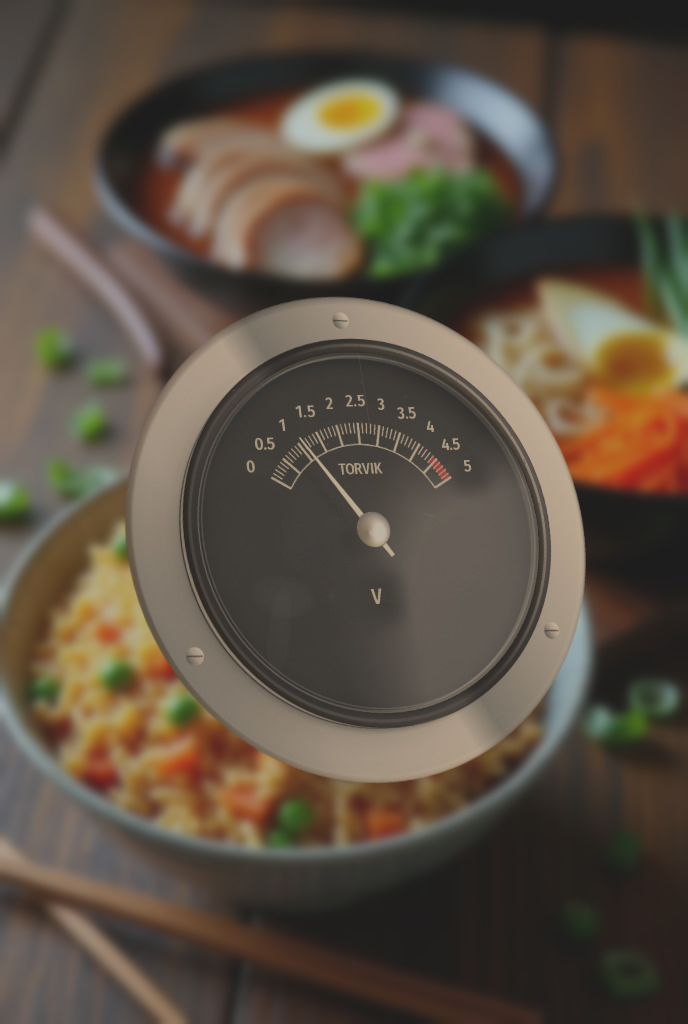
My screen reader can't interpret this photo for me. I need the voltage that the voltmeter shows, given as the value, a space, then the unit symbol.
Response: 1 V
